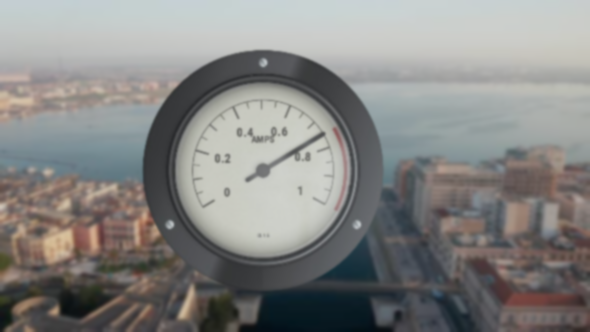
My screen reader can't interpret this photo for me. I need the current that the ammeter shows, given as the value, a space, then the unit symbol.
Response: 0.75 A
